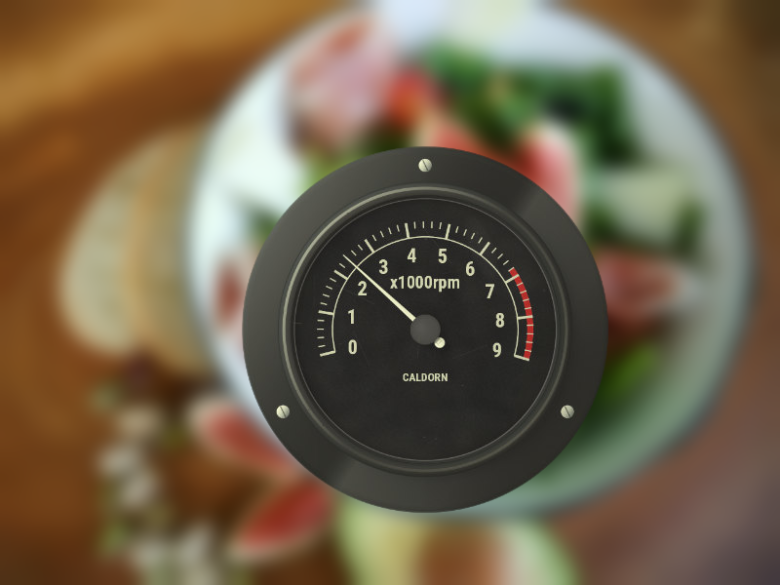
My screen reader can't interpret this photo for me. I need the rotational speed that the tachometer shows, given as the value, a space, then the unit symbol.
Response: 2400 rpm
